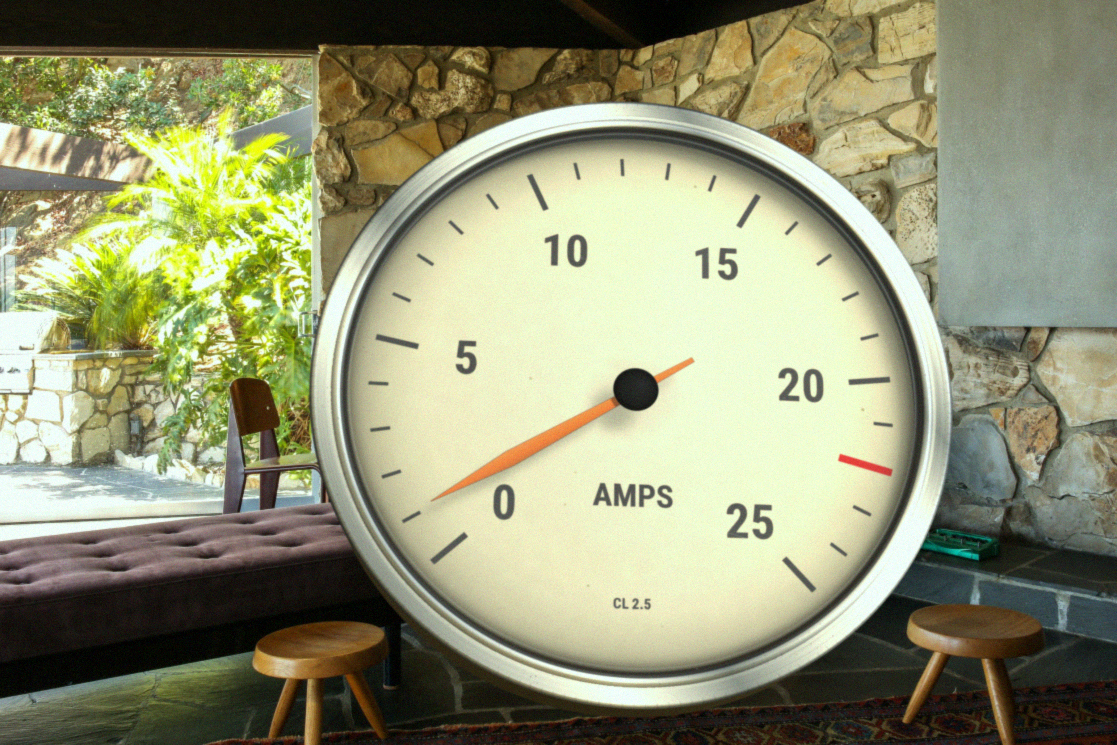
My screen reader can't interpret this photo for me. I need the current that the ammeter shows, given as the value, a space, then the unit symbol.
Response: 1 A
